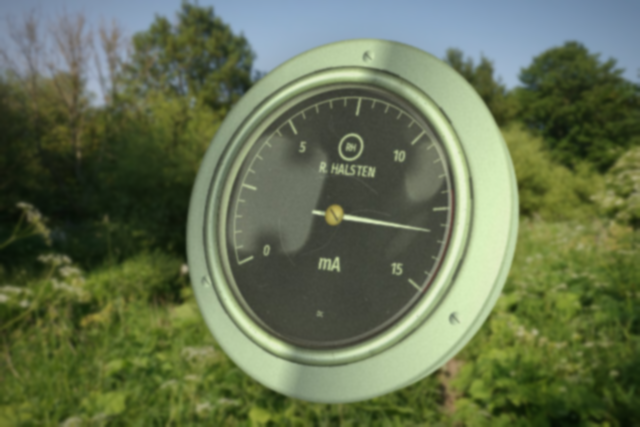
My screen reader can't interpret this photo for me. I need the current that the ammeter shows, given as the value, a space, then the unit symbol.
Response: 13.25 mA
